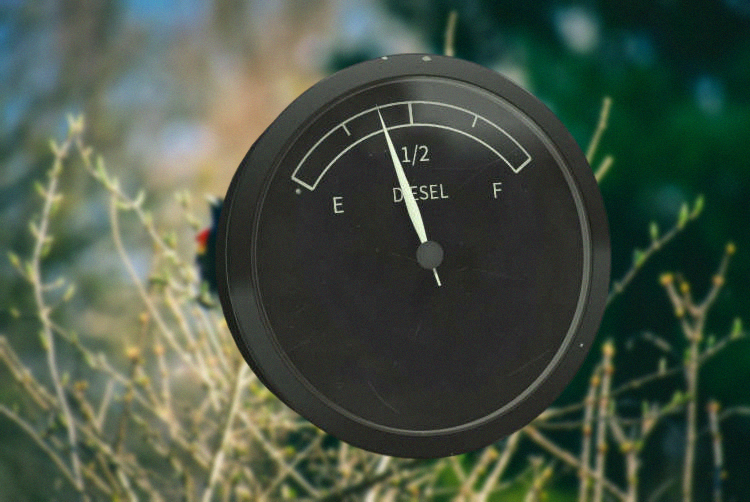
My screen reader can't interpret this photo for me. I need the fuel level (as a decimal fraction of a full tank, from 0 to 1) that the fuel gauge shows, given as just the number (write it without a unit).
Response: 0.375
